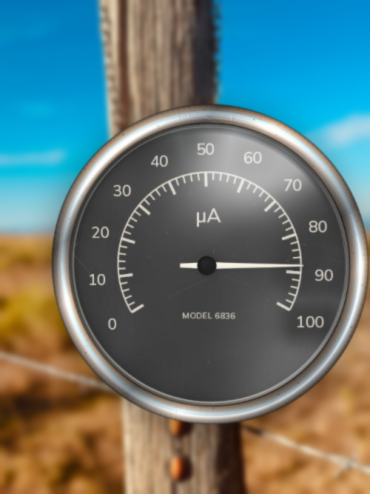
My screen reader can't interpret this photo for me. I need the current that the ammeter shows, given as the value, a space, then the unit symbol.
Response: 88 µA
